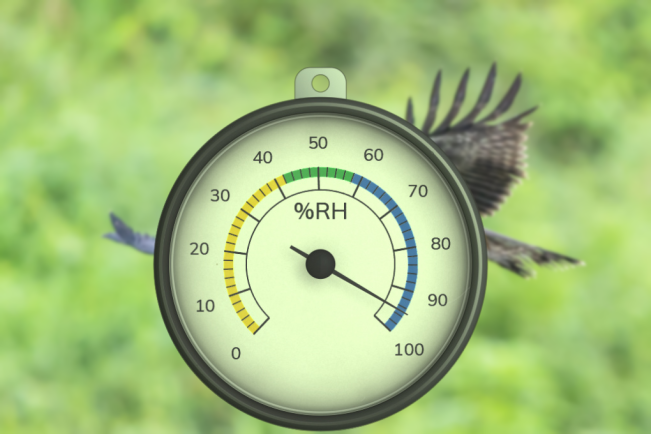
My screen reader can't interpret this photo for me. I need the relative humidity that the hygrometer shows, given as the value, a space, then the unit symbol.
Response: 95 %
